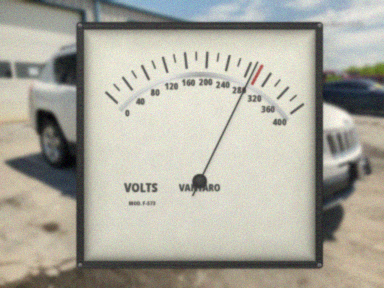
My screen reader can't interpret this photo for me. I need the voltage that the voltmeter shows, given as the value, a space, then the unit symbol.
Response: 290 V
